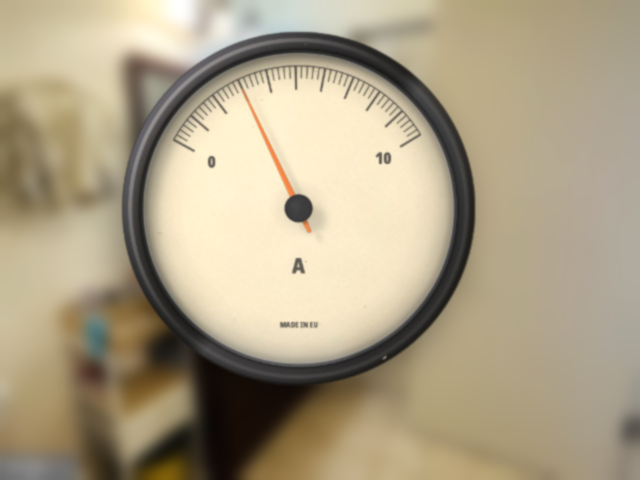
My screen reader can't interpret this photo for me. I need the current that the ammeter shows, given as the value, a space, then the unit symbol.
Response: 3 A
